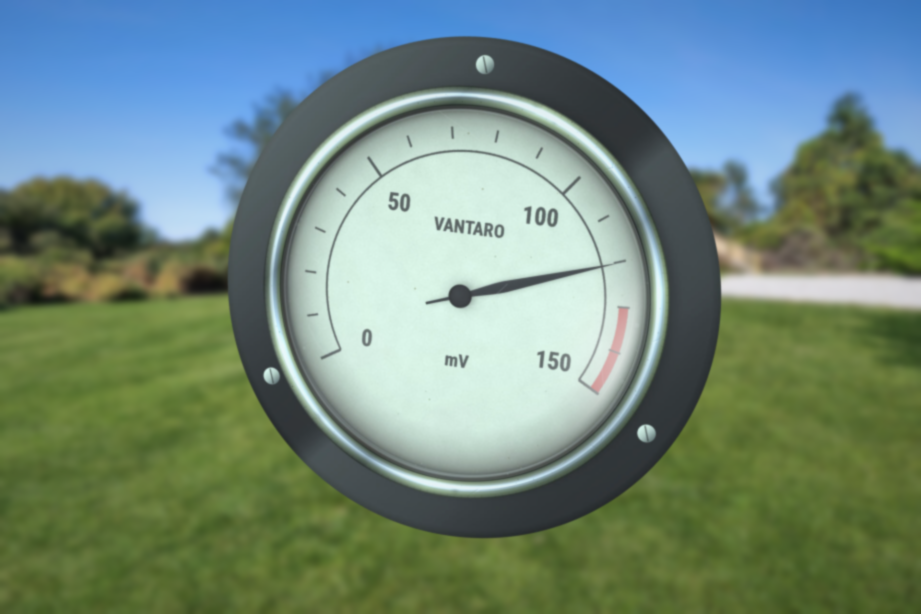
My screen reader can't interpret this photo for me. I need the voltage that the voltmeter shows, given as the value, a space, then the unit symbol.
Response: 120 mV
